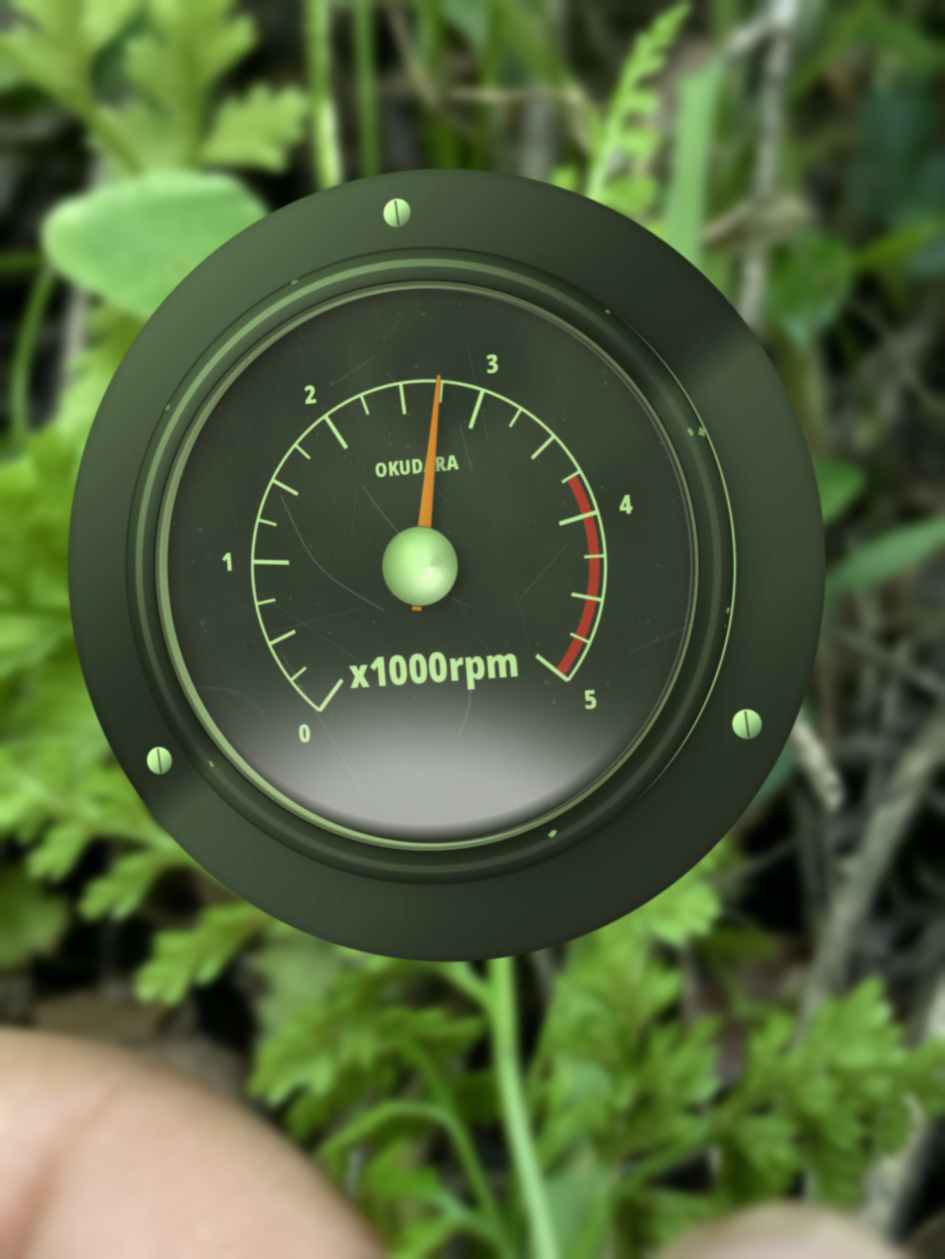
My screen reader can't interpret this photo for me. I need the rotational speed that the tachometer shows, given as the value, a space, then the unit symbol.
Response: 2750 rpm
